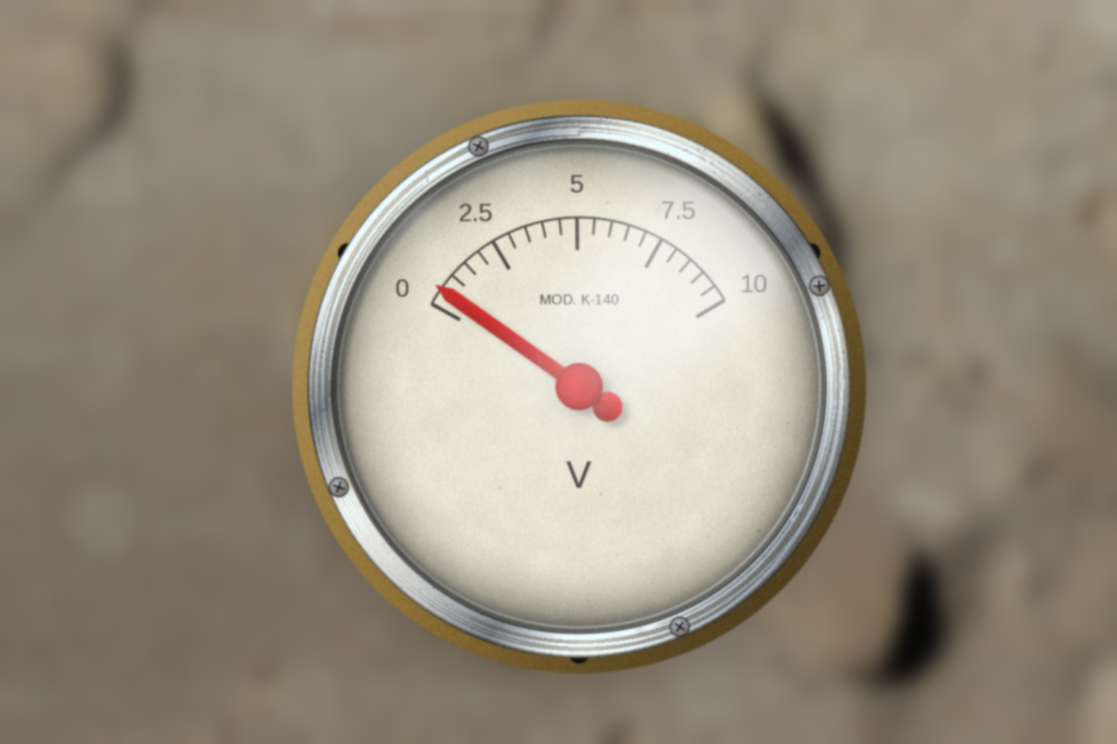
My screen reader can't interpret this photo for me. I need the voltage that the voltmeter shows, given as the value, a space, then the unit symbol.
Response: 0.5 V
